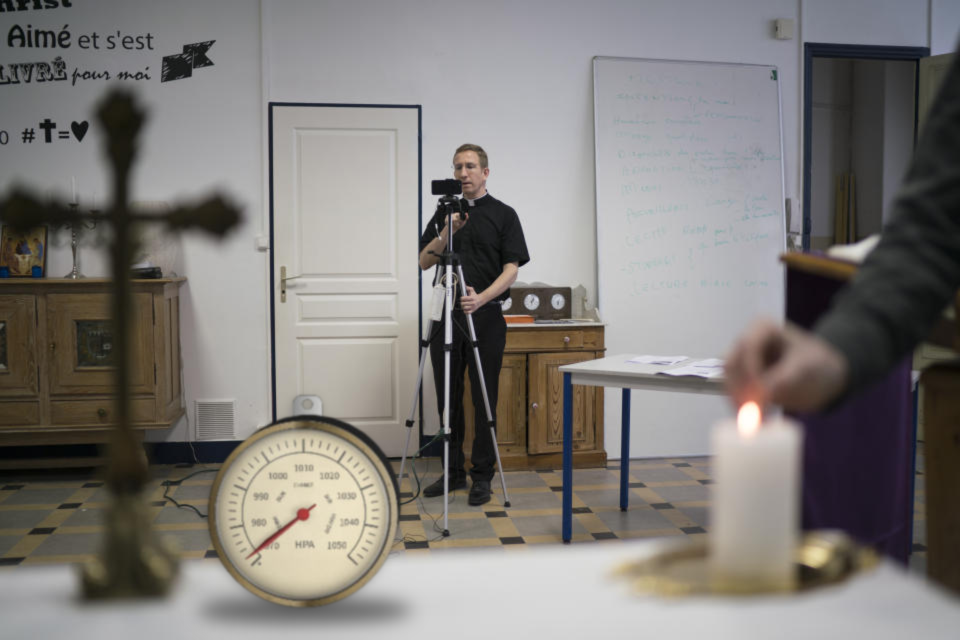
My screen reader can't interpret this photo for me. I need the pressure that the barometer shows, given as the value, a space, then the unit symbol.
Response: 972 hPa
